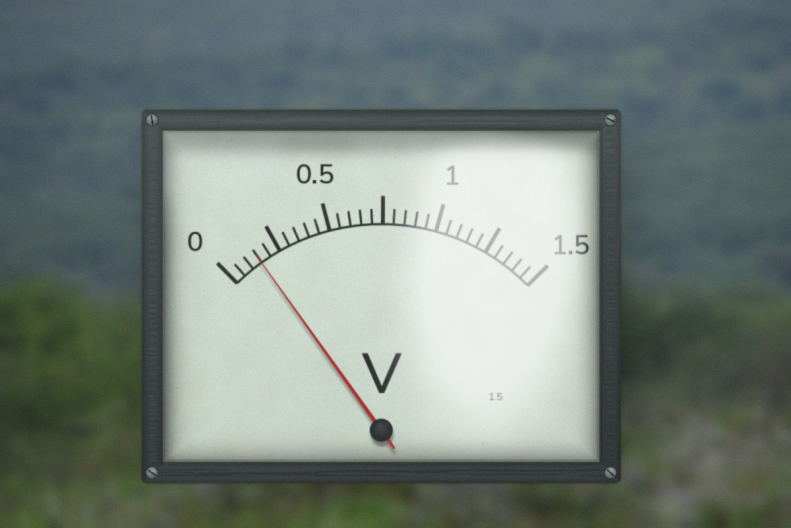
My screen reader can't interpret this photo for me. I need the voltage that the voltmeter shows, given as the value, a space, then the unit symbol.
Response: 0.15 V
